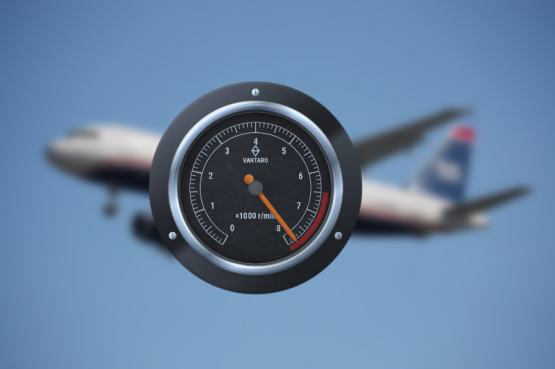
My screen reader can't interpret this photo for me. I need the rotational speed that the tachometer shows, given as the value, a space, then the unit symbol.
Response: 7800 rpm
